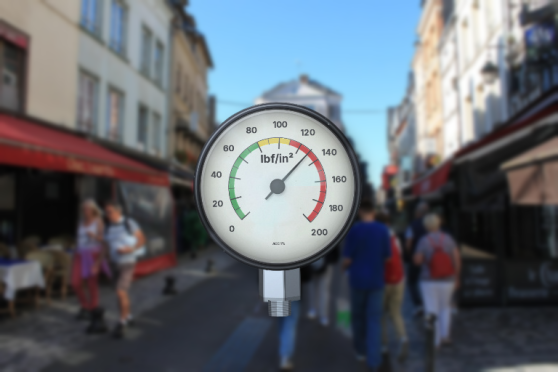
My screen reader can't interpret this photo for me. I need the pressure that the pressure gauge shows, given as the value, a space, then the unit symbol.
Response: 130 psi
